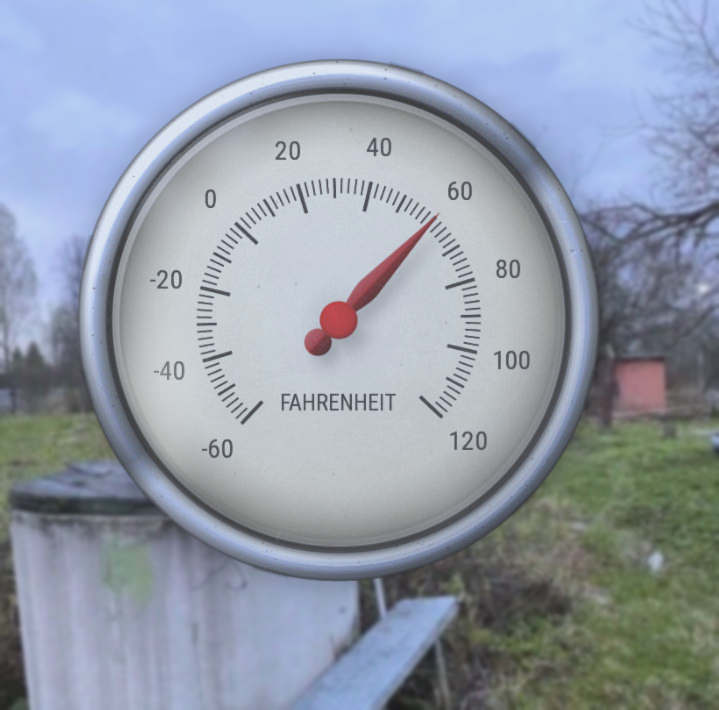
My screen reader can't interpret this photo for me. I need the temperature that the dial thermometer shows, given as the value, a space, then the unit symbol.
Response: 60 °F
